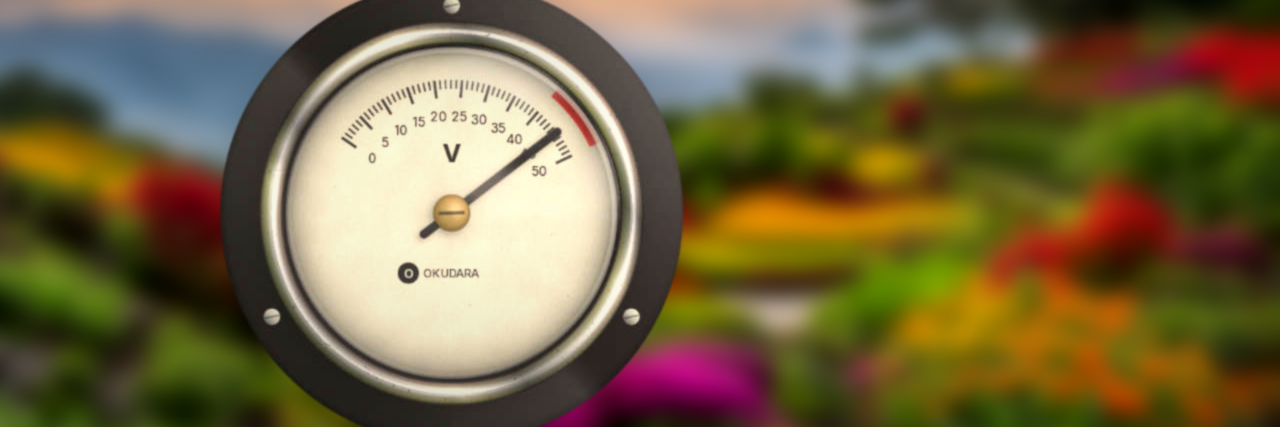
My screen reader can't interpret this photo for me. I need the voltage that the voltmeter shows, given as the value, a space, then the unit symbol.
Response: 45 V
